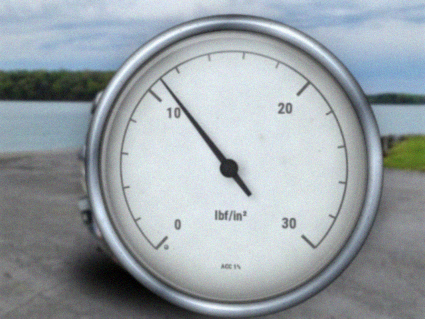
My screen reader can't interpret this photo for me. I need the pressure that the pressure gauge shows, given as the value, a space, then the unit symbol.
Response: 11 psi
